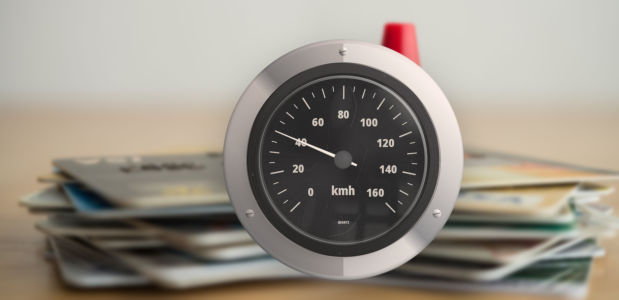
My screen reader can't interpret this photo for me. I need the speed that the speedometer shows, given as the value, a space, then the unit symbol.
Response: 40 km/h
